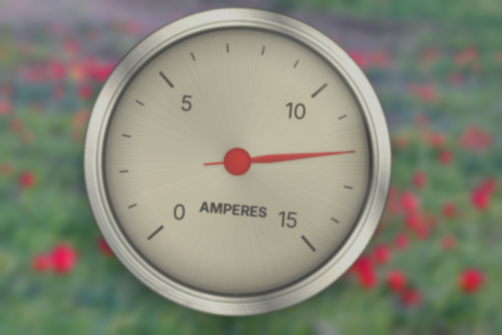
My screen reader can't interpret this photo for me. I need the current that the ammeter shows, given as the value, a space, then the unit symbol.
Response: 12 A
